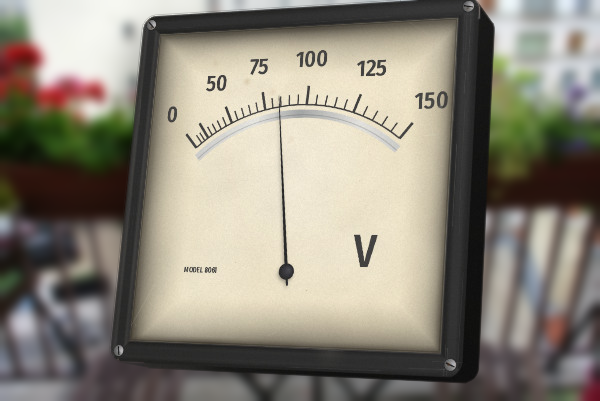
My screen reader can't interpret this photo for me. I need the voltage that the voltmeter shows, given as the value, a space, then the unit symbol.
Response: 85 V
